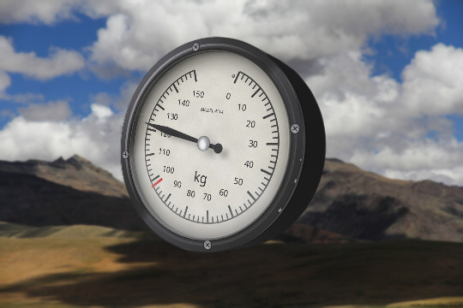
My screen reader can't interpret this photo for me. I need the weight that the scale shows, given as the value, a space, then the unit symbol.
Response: 122 kg
